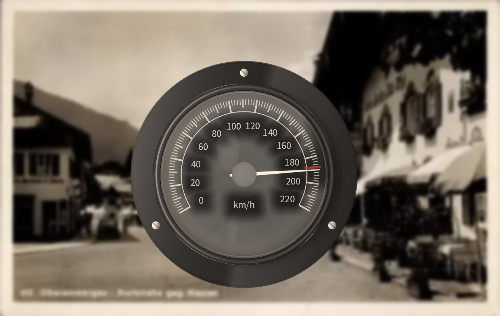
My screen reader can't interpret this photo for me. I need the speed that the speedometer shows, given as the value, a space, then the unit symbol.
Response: 190 km/h
